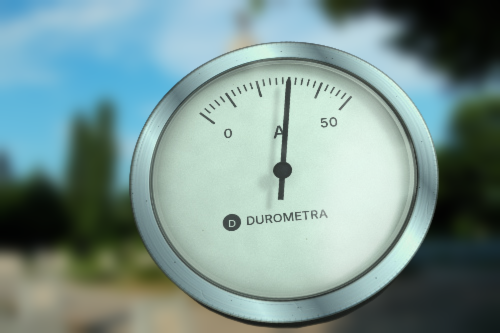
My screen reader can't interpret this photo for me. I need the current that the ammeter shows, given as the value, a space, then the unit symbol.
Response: 30 A
